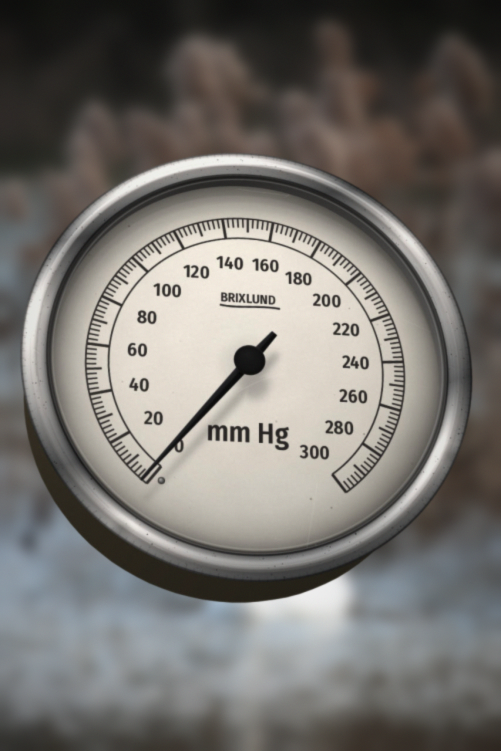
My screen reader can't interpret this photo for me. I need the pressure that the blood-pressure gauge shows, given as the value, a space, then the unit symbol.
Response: 2 mmHg
